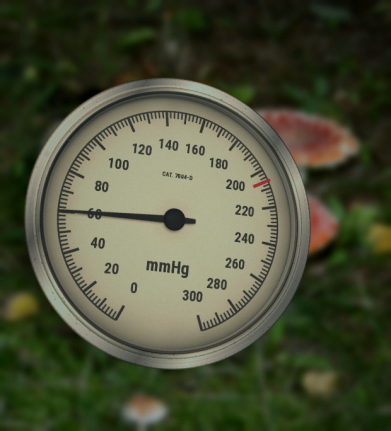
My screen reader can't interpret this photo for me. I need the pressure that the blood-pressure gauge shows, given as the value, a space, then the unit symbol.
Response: 60 mmHg
